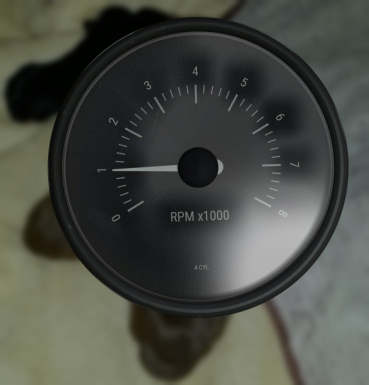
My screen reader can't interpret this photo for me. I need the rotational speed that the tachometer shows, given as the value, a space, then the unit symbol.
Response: 1000 rpm
